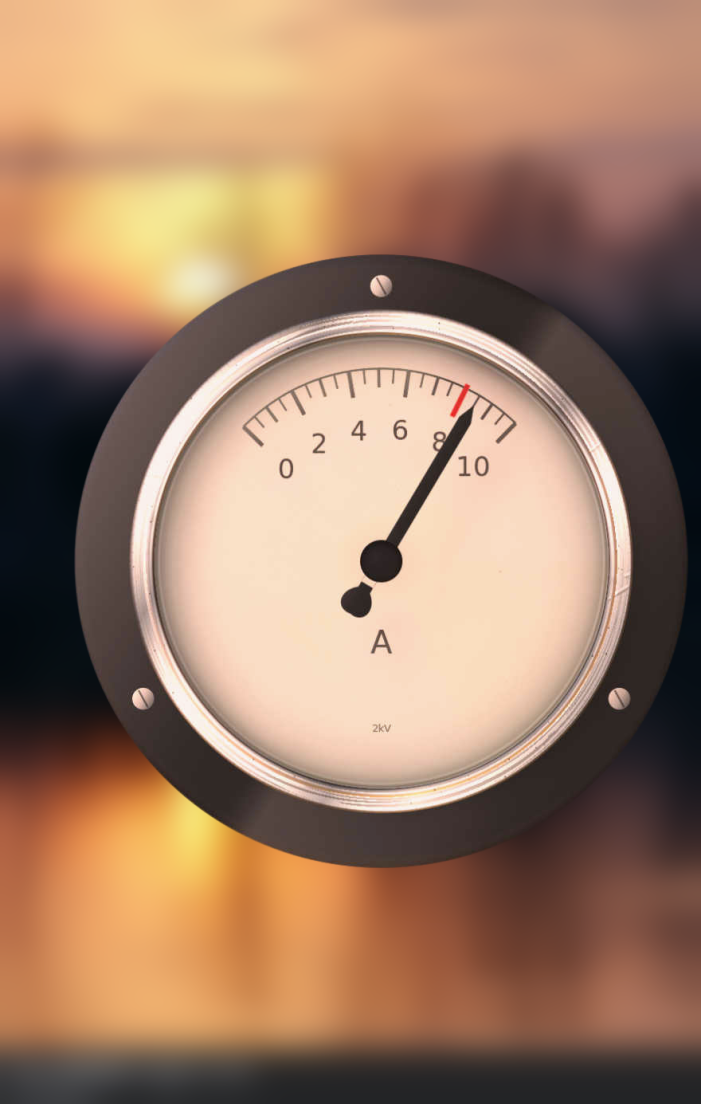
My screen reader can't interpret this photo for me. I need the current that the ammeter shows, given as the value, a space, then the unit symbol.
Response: 8.5 A
